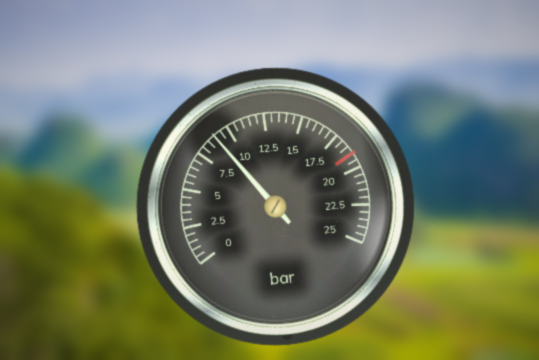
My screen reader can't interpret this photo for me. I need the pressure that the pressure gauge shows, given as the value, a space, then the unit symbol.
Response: 9 bar
